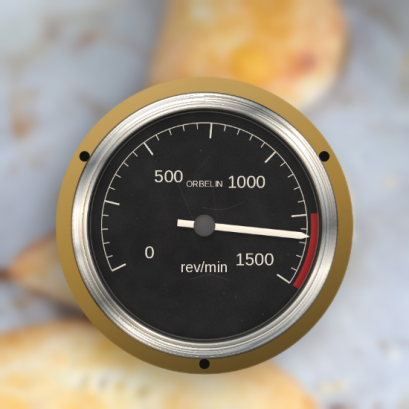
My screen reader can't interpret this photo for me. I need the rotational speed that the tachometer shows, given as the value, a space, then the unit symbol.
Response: 1325 rpm
